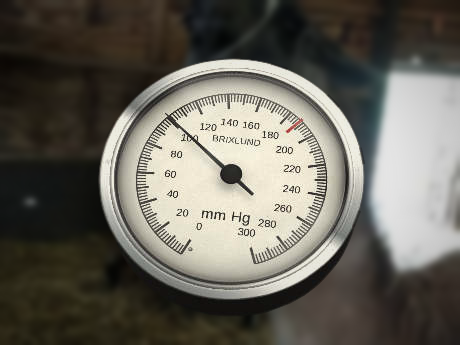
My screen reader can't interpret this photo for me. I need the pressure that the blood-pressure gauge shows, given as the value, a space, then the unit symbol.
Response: 100 mmHg
